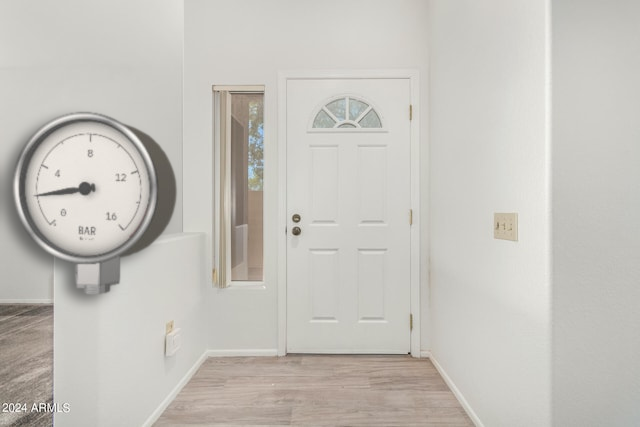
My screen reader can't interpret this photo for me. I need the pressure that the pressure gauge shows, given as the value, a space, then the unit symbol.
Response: 2 bar
